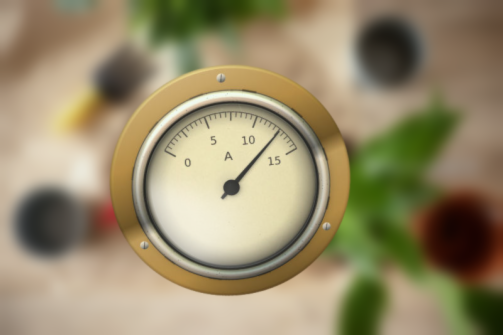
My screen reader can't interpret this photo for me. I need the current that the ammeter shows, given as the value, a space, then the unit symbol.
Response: 12.5 A
